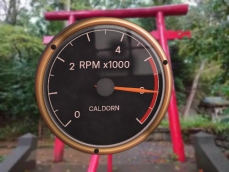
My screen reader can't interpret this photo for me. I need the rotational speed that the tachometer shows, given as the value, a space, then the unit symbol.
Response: 6000 rpm
